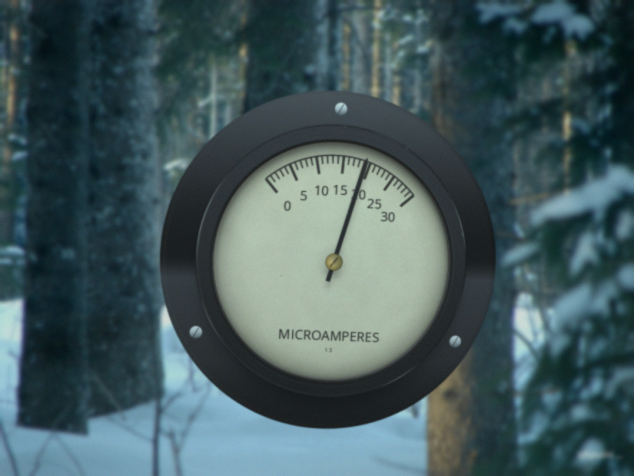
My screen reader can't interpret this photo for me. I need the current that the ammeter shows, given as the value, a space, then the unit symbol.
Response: 19 µA
